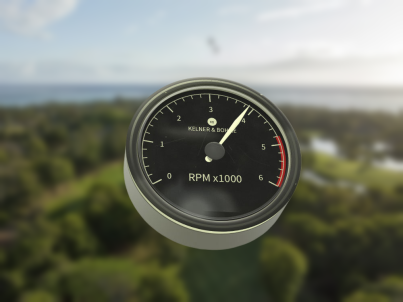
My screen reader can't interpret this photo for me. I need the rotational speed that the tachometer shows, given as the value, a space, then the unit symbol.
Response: 3900 rpm
